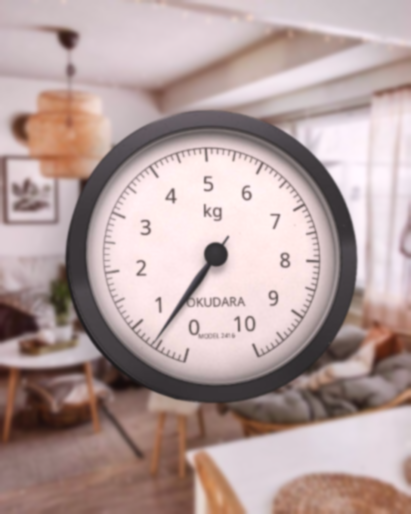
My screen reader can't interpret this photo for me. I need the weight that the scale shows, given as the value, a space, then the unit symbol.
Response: 0.6 kg
